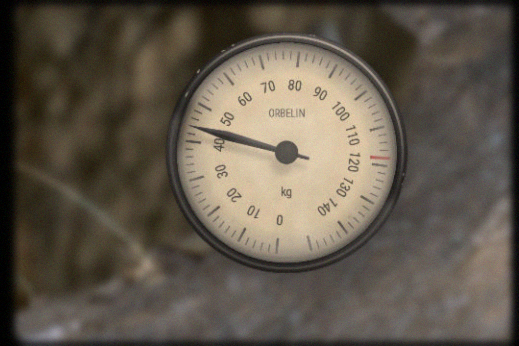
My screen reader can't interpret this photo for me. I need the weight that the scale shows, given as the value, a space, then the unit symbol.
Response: 44 kg
